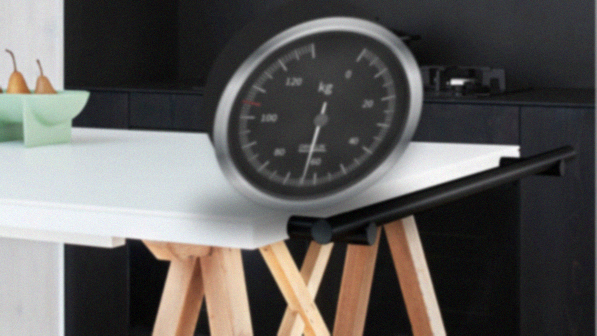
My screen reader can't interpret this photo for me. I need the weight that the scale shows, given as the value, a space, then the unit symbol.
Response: 65 kg
